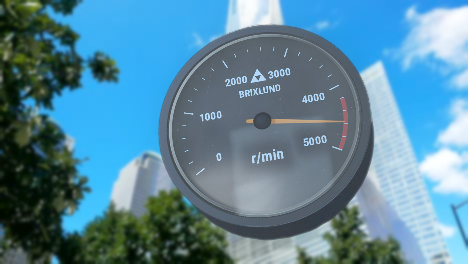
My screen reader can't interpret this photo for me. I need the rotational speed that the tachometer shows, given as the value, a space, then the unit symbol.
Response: 4600 rpm
